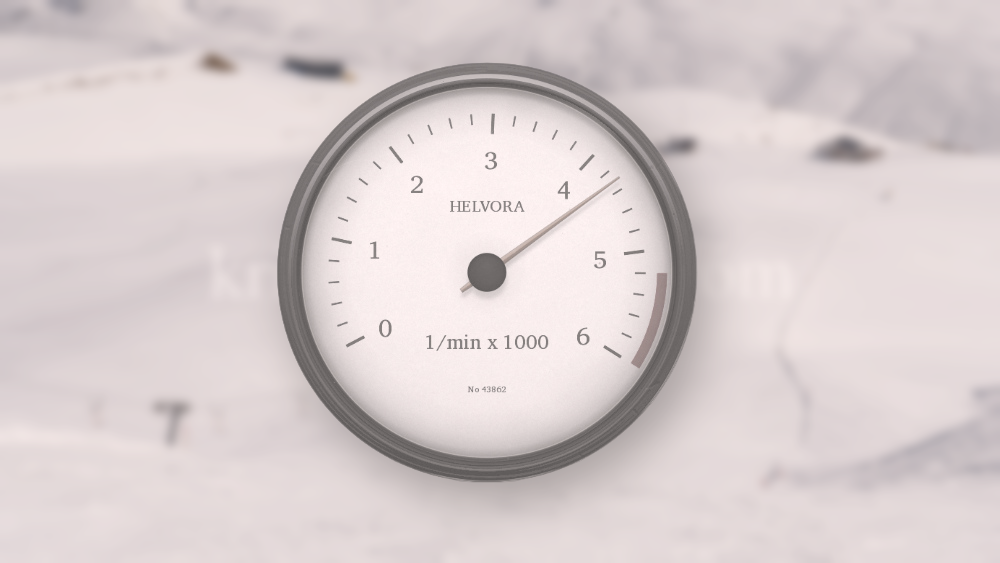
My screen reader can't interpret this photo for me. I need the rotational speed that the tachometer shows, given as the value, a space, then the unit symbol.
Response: 4300 rpm
